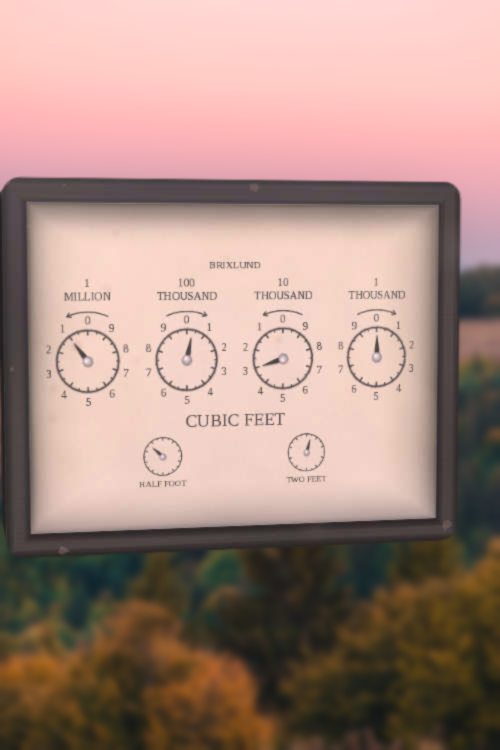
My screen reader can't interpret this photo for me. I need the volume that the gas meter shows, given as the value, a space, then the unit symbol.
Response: 103000 ft³
